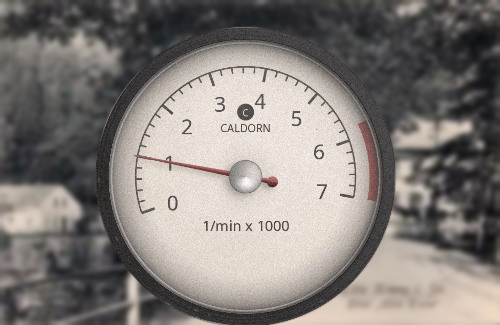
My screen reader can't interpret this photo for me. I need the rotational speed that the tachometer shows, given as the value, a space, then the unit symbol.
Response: 1000 rpm
